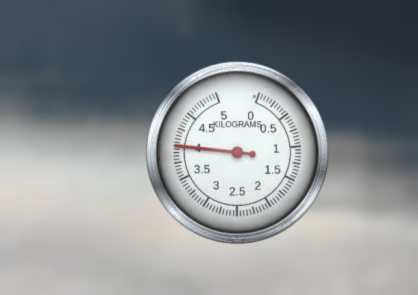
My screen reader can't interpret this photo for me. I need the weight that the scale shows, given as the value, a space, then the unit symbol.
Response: 4 kg
